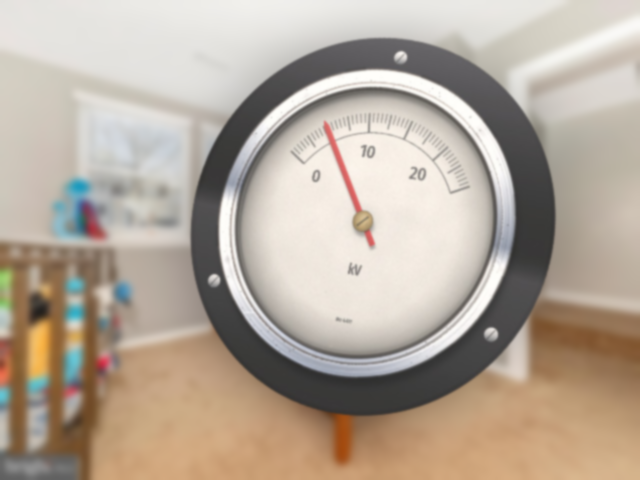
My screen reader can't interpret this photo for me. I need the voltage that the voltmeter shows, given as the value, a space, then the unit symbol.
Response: 5 kV
